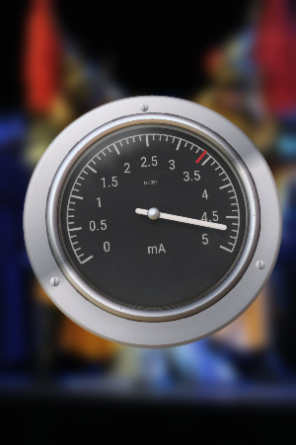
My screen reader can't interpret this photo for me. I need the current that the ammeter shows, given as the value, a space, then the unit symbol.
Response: 4.7 mA
